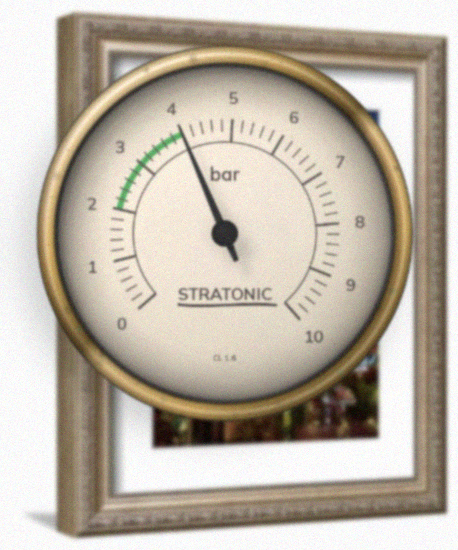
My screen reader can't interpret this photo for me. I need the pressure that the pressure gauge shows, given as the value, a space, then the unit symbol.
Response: 4 bar
